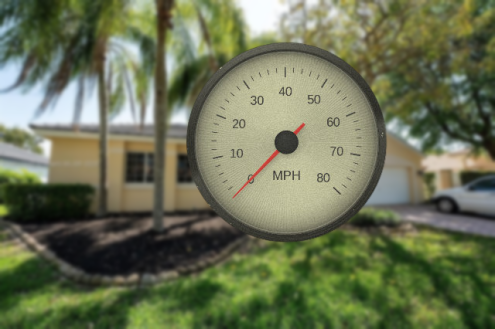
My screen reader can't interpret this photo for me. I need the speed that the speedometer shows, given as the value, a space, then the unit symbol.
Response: 0 mph
